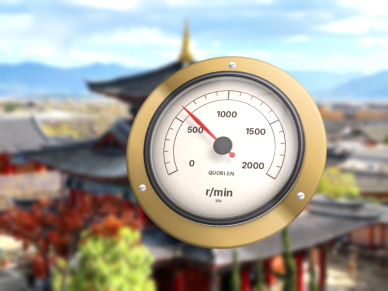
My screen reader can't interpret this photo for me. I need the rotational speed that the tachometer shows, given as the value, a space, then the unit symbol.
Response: 600 rpm
